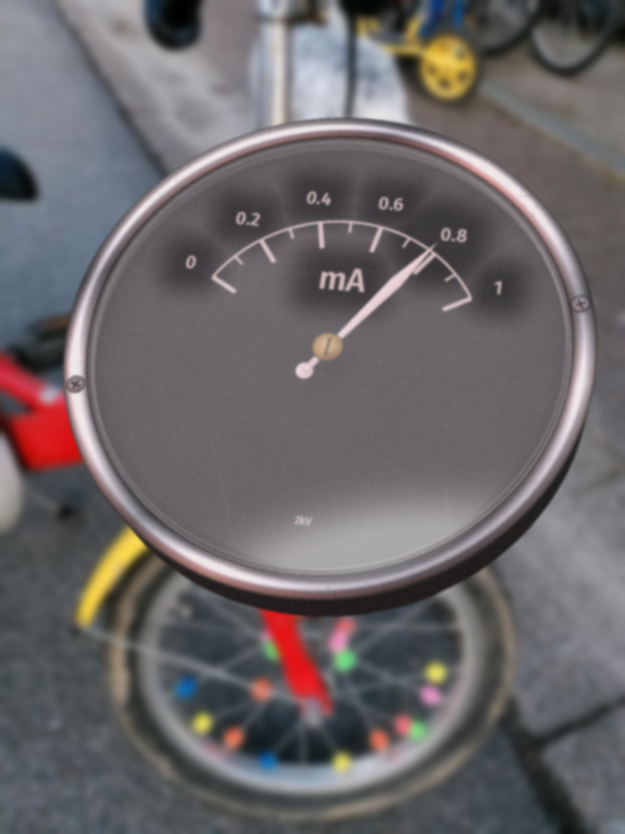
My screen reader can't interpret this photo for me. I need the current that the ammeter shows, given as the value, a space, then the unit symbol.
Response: 0.8 mA
